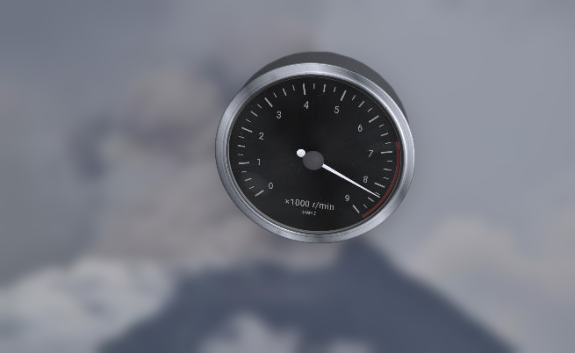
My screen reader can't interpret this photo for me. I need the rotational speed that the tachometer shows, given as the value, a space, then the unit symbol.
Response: 8250 rpm
